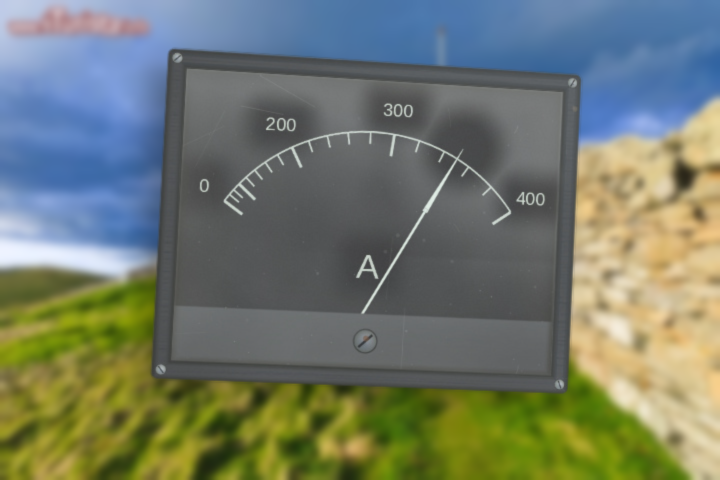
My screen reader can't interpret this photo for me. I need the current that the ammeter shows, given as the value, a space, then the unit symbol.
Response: 350 A
